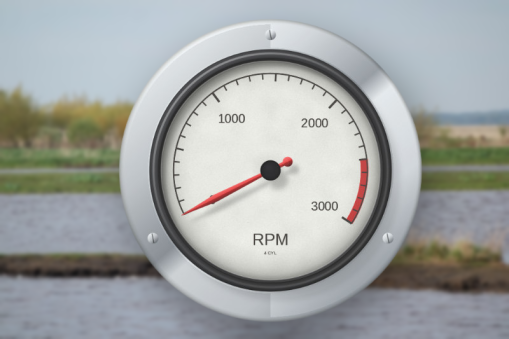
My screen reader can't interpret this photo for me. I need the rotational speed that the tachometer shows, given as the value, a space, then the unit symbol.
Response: 0 rpm
